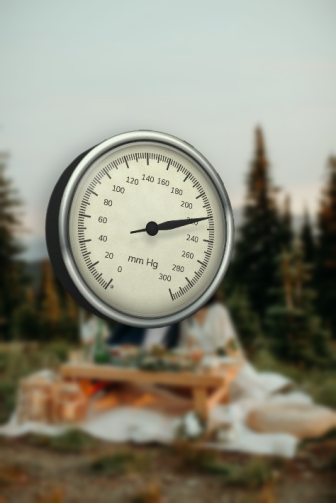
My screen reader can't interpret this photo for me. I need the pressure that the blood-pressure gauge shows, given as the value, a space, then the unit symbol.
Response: 220 mmHg
